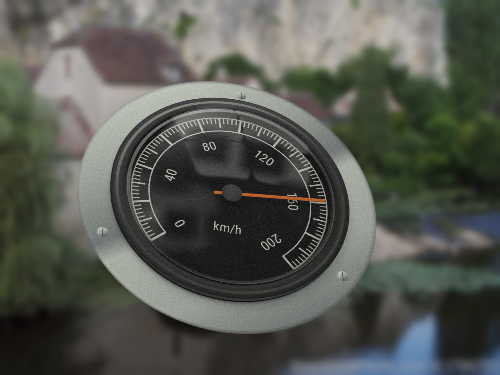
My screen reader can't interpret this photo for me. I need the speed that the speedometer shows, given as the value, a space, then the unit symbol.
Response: 160 km/h
